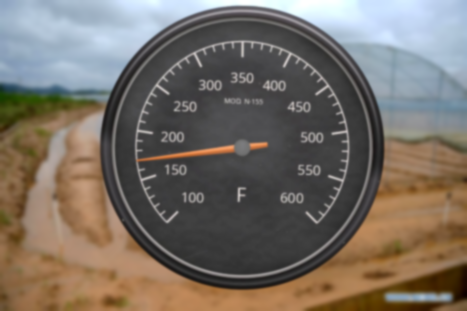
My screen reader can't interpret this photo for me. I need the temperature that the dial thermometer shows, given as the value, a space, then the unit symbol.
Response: 170 °F
